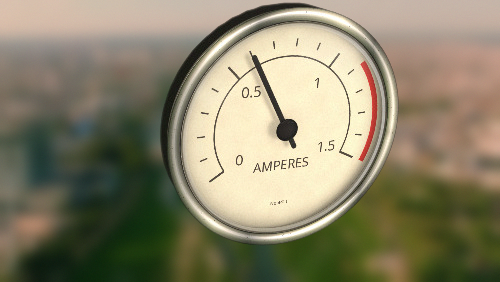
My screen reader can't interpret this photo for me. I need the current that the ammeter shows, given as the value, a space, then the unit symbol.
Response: 0.6 A
